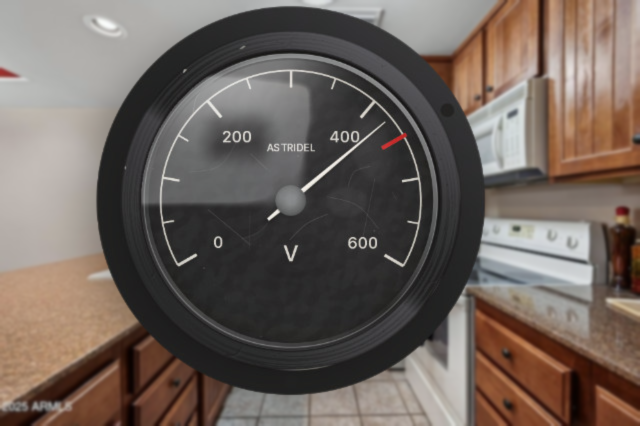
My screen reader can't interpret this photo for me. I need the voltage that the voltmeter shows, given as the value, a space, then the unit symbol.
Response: 425 V
